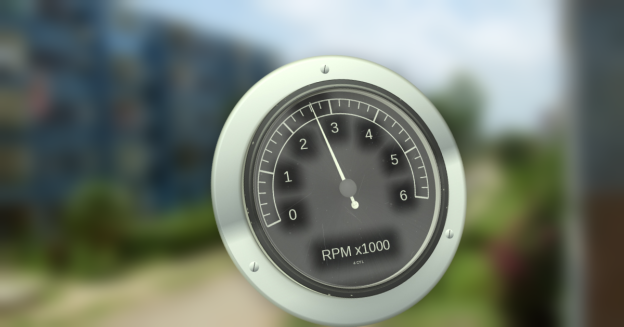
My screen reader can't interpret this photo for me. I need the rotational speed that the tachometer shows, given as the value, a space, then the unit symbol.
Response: 2600 rpm
